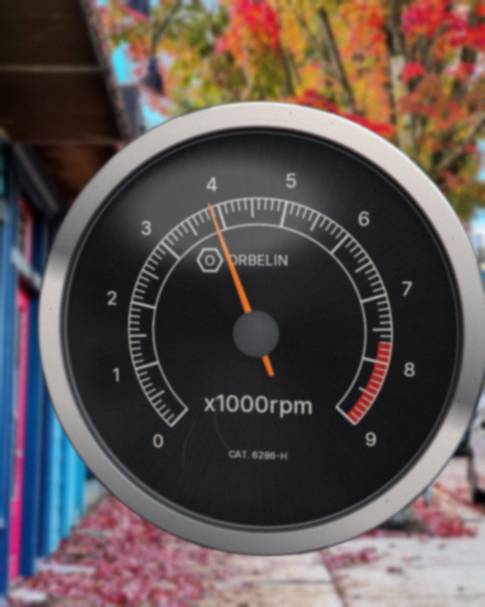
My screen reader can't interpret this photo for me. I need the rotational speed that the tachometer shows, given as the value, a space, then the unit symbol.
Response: 3900 rpm
